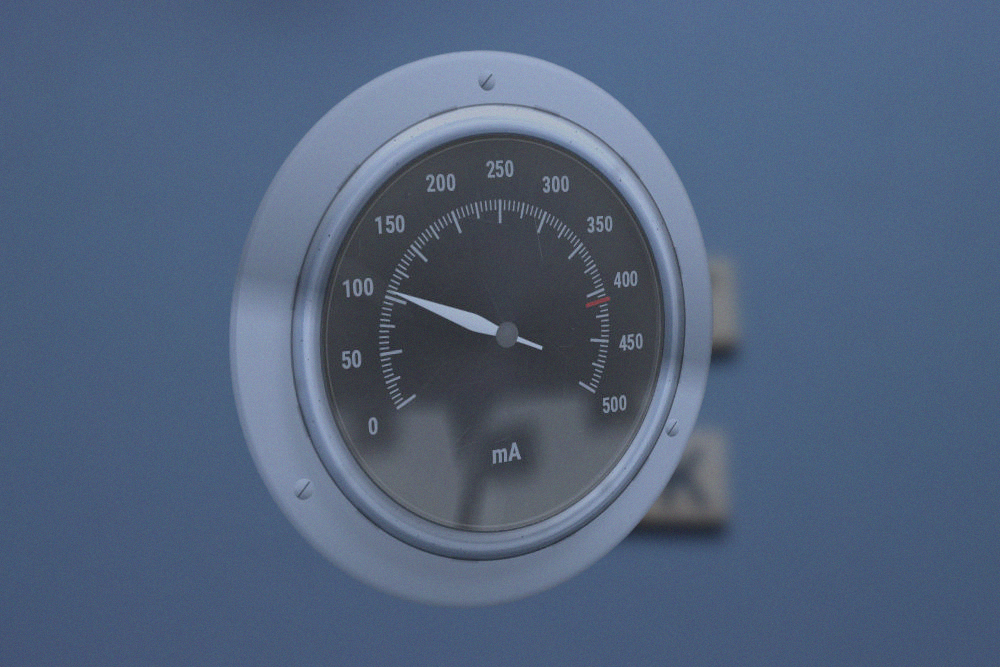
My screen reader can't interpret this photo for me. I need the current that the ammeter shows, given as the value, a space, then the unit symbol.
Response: 105 mA
